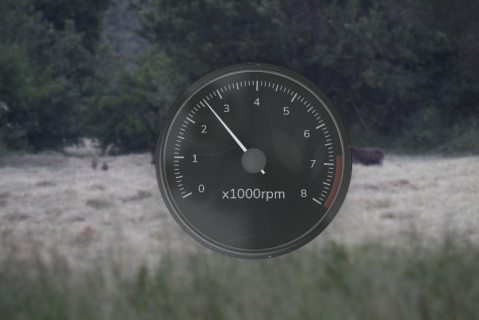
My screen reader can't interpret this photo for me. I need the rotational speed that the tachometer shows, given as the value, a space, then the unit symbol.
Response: 2600 rpm
